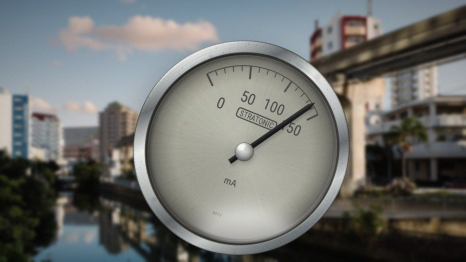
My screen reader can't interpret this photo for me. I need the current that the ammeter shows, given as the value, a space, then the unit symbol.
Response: 135 mA
